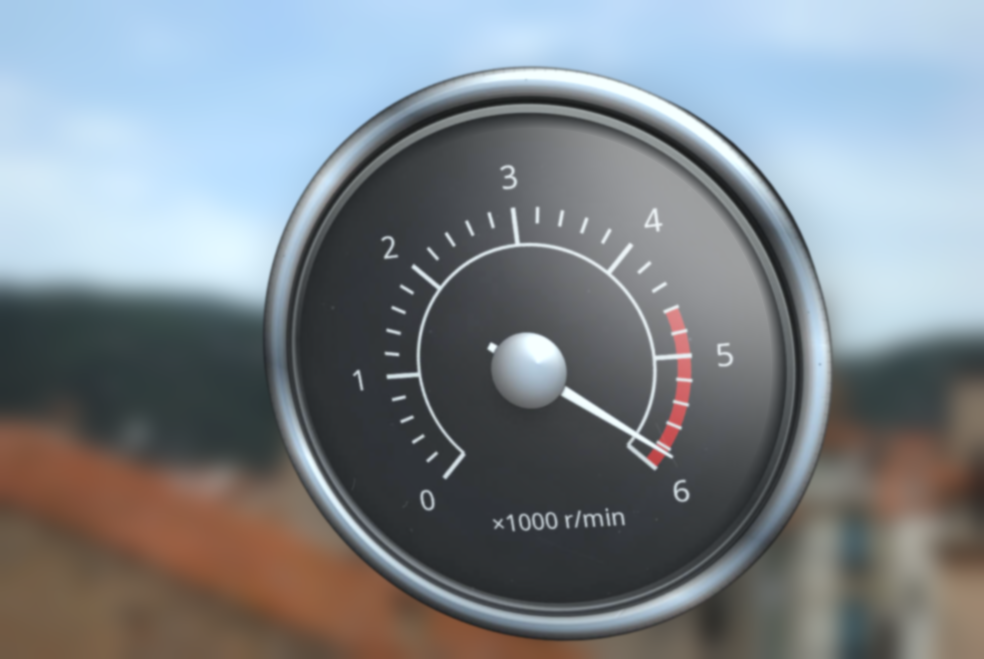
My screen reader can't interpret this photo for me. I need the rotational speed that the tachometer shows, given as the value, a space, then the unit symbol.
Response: 5800 rpm
